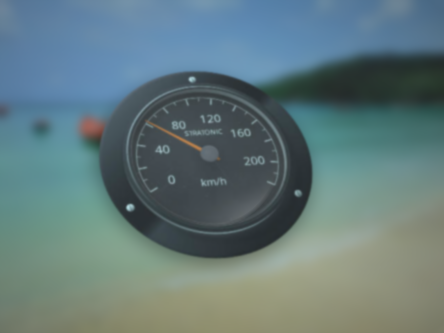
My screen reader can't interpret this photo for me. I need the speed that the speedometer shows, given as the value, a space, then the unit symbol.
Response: 60 km/h
